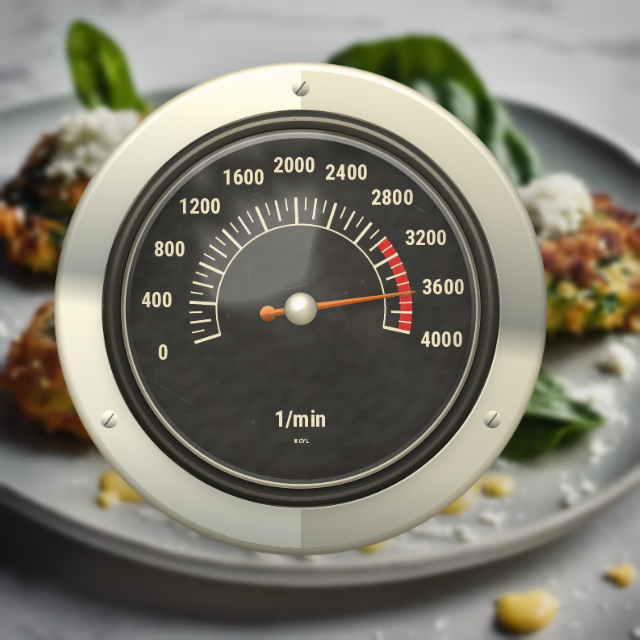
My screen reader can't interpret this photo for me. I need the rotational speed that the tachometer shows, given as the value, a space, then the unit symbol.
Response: 3600 rpm
